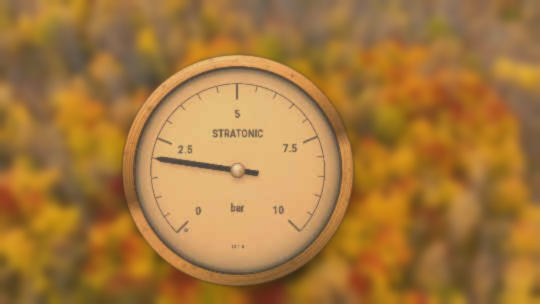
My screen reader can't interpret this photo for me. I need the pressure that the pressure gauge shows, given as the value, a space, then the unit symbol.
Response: 2 bar
